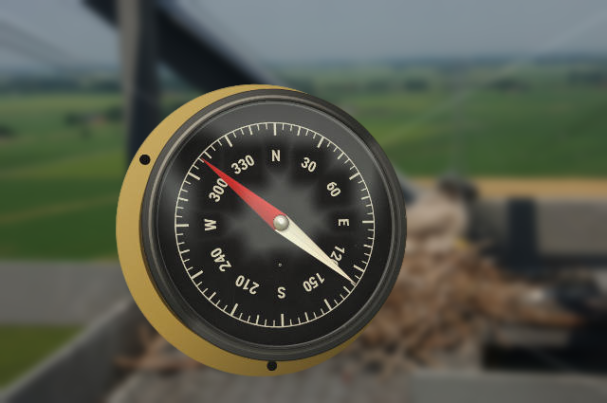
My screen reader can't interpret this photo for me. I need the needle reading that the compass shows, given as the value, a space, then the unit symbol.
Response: 310 °
